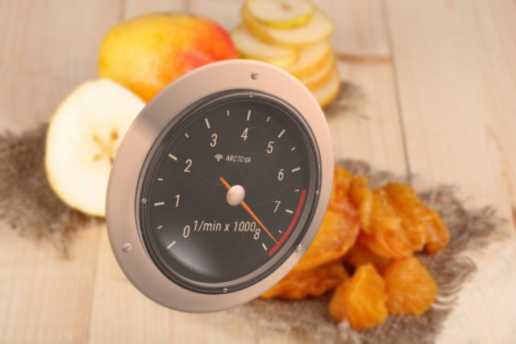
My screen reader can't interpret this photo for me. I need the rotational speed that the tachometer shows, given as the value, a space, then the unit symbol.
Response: 7750 rpm
